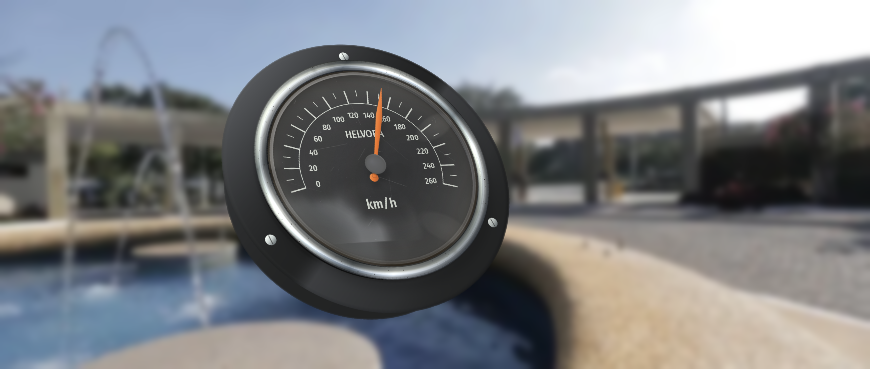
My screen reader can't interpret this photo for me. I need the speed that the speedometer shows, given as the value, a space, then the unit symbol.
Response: 150 km/h
